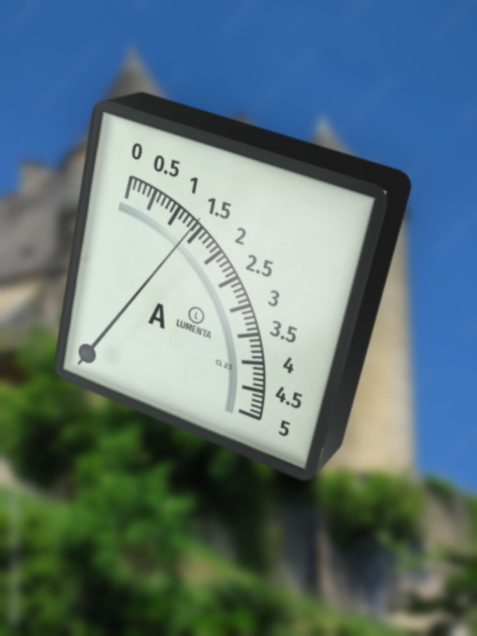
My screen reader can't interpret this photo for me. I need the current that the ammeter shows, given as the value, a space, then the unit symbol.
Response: 1.4 A
